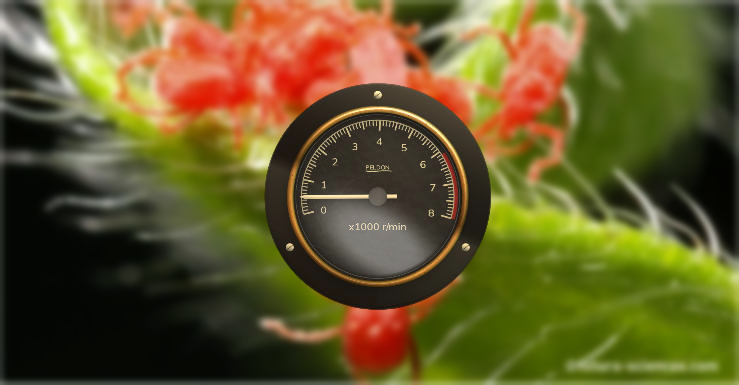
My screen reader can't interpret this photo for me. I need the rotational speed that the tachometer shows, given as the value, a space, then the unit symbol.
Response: 500 rpm
